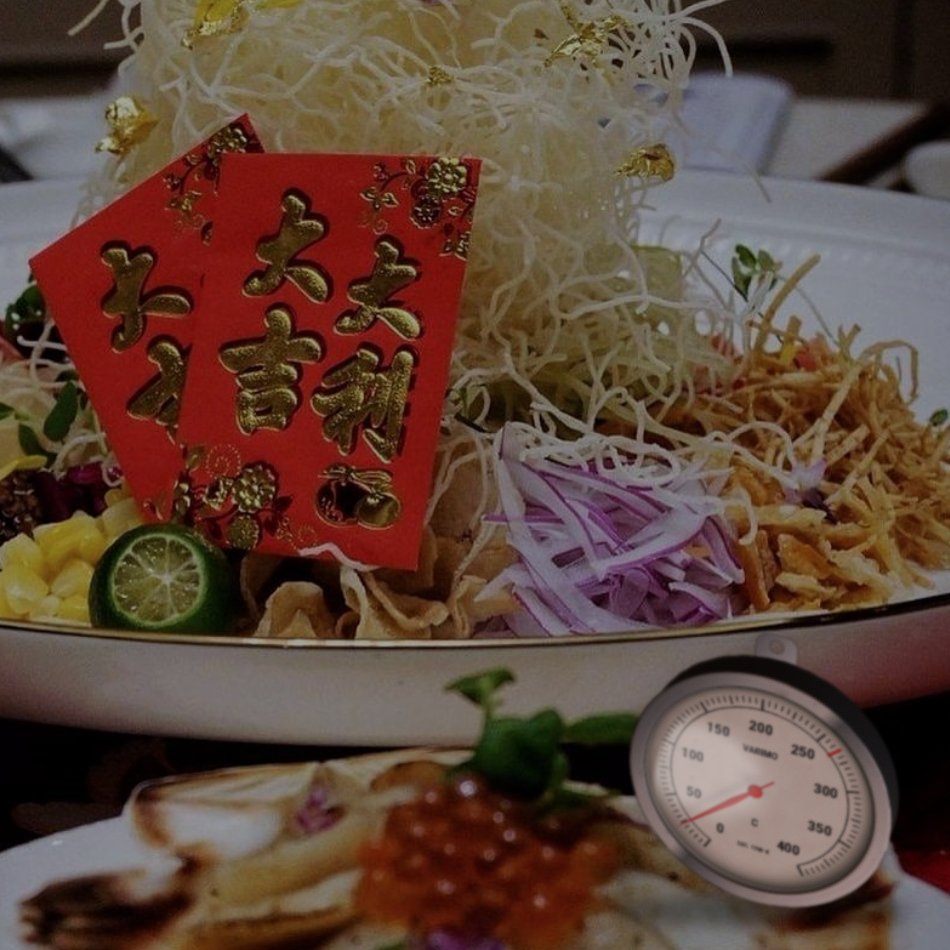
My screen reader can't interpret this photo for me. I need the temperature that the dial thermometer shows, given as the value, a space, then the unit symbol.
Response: 25 °C
